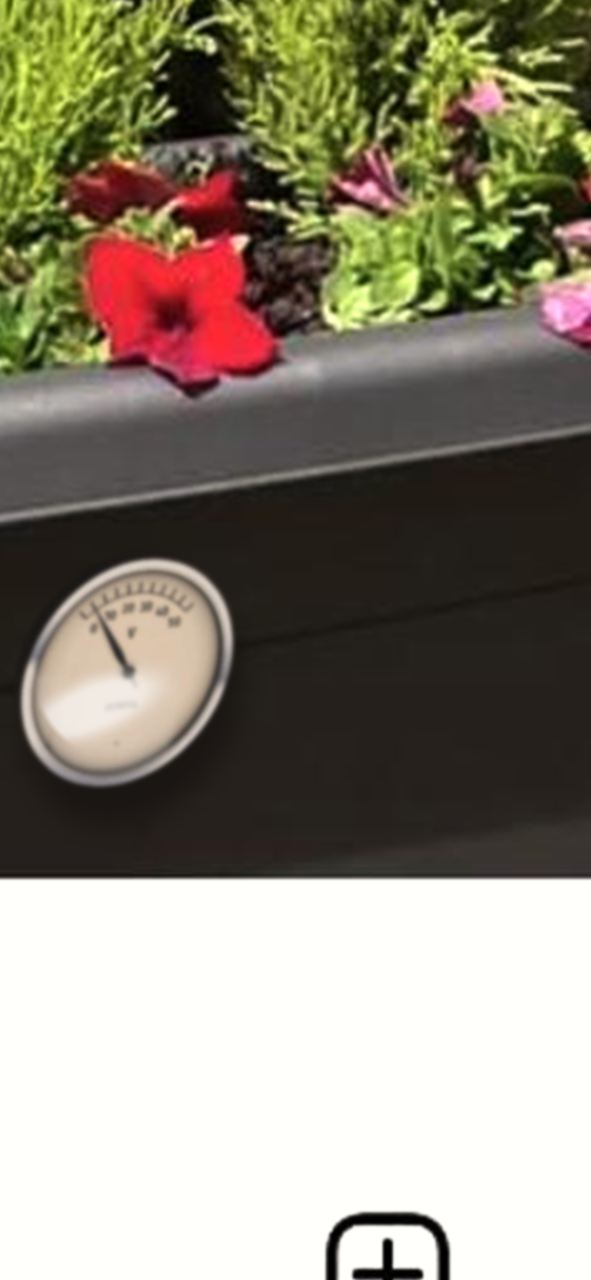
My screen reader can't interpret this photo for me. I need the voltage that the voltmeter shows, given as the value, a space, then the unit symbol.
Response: 5 V
